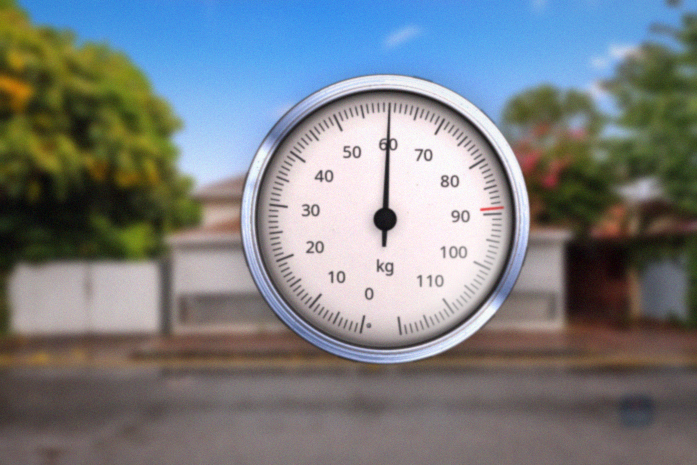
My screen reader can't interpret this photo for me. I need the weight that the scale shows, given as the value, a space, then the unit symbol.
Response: 60 kg
